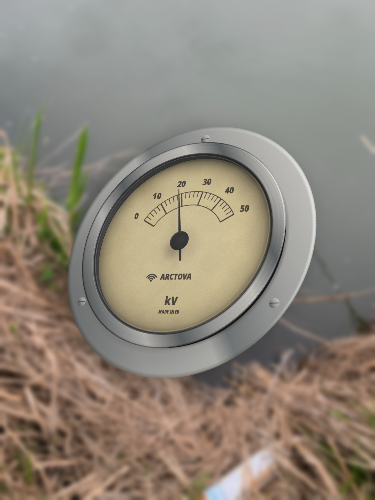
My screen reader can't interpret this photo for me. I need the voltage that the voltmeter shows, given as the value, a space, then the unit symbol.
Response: 20 kV
